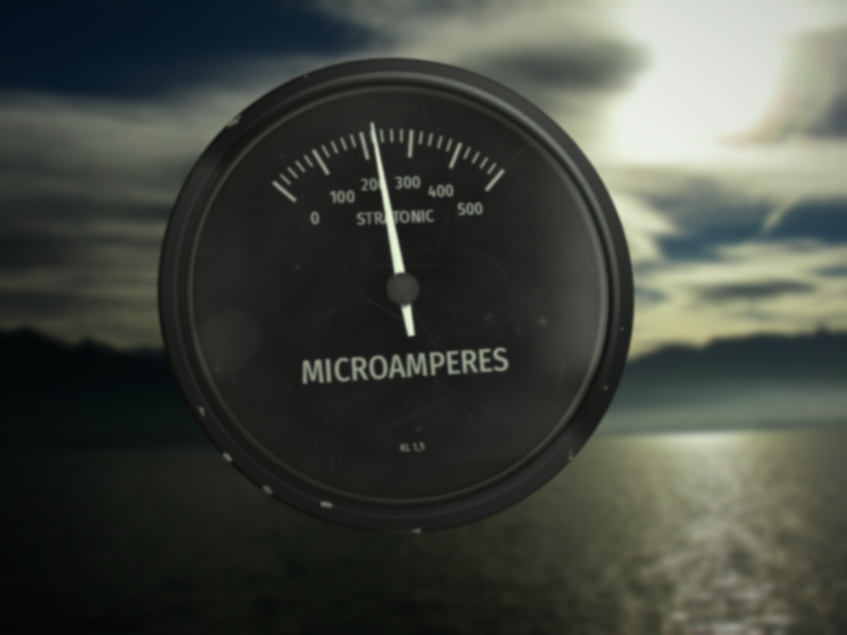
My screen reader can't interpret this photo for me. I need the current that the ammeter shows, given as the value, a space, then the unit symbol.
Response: 220 µA
